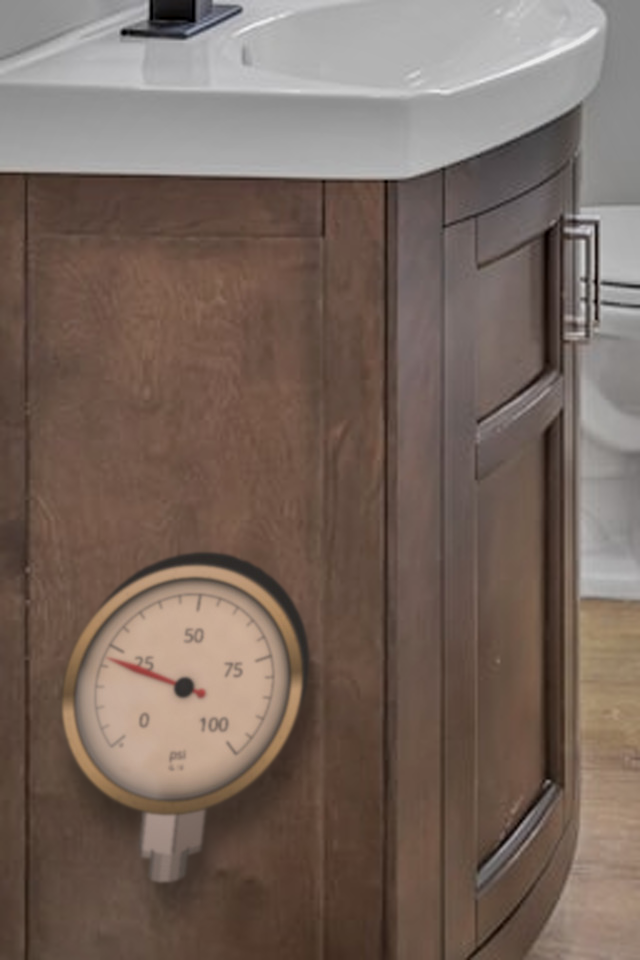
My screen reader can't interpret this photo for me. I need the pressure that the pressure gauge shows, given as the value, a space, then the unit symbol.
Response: 22.5 psi
